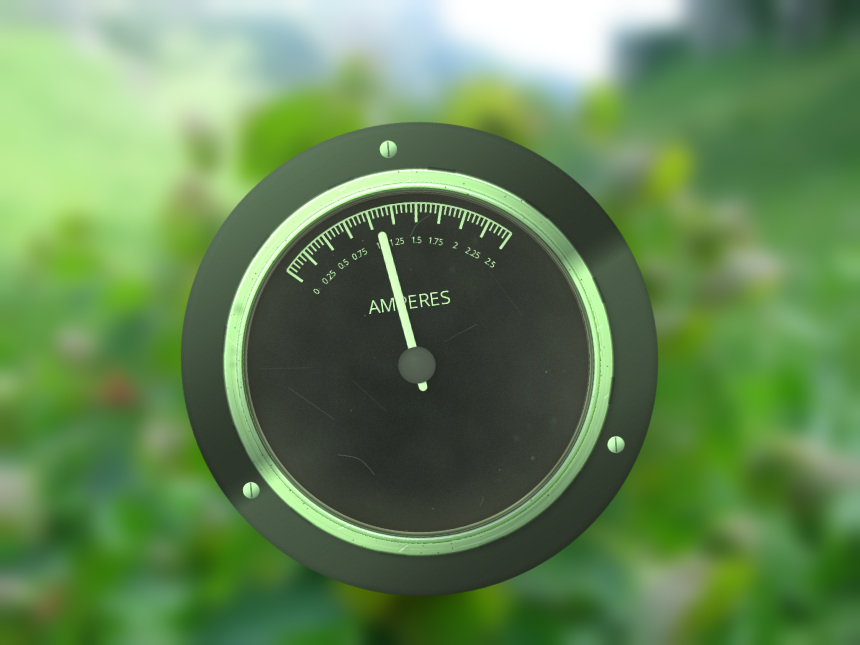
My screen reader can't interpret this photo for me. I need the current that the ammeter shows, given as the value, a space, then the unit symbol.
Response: 1.1 A
